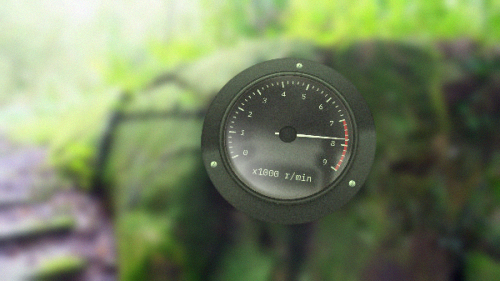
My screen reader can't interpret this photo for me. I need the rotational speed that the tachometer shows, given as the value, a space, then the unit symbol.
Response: 7800 rpm
